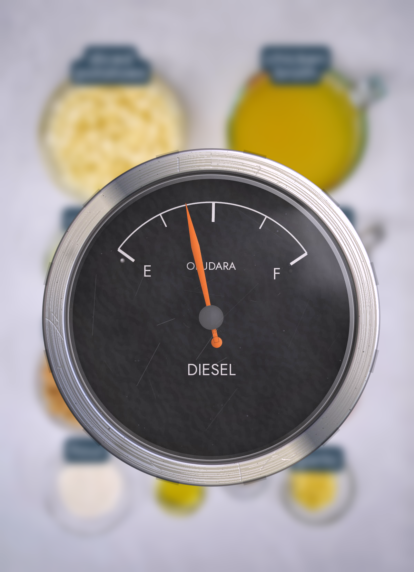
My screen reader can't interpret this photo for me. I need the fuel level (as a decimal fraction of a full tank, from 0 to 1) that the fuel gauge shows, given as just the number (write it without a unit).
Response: 0.375
